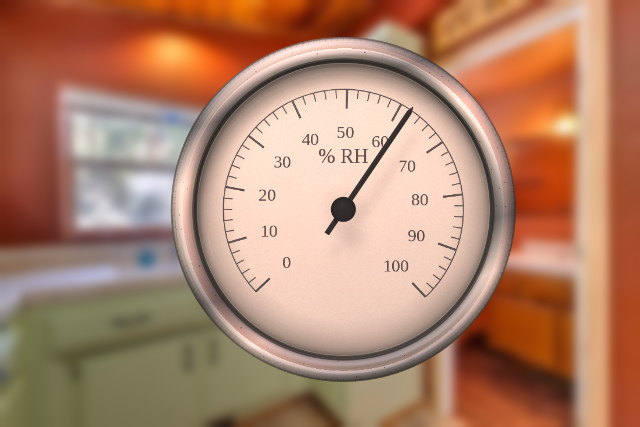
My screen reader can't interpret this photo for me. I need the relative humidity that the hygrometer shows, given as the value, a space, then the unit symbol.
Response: 62 %
